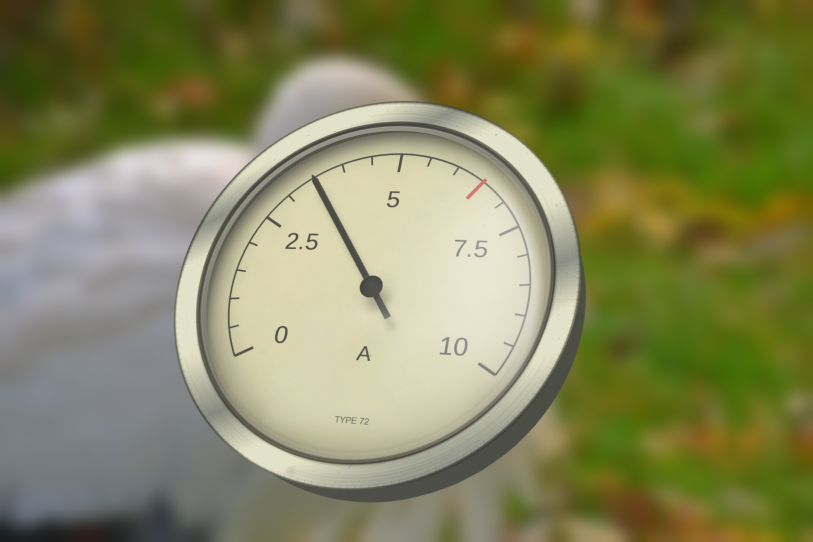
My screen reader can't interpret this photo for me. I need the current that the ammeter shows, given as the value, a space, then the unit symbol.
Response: 3.5 A
